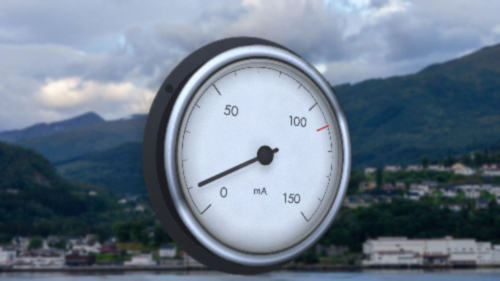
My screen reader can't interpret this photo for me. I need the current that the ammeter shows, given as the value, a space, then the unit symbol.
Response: 10 mA
